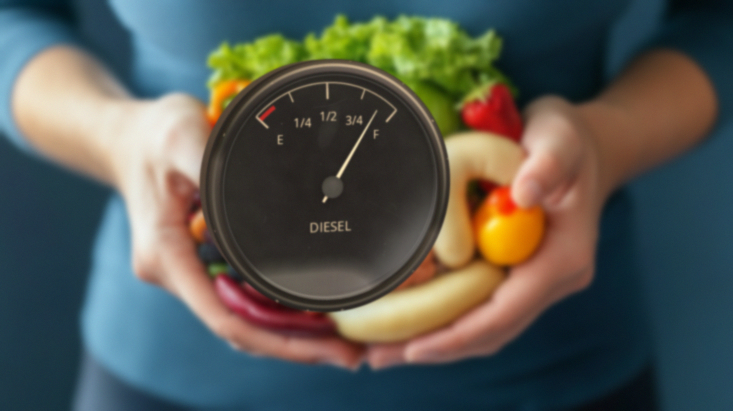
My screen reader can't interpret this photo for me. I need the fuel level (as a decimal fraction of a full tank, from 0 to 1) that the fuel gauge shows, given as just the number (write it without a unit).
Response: 0.875
